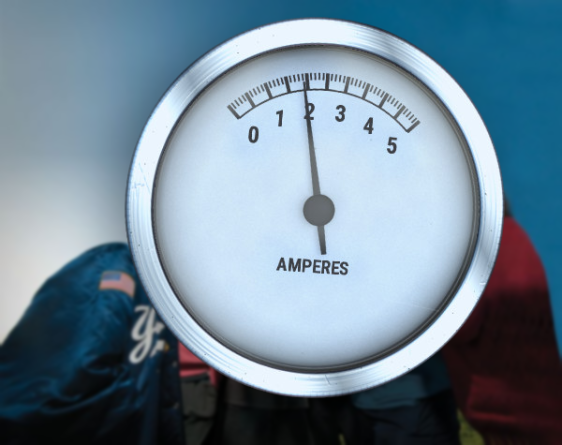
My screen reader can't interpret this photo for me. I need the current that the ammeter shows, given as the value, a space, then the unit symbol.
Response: 1.9 A
